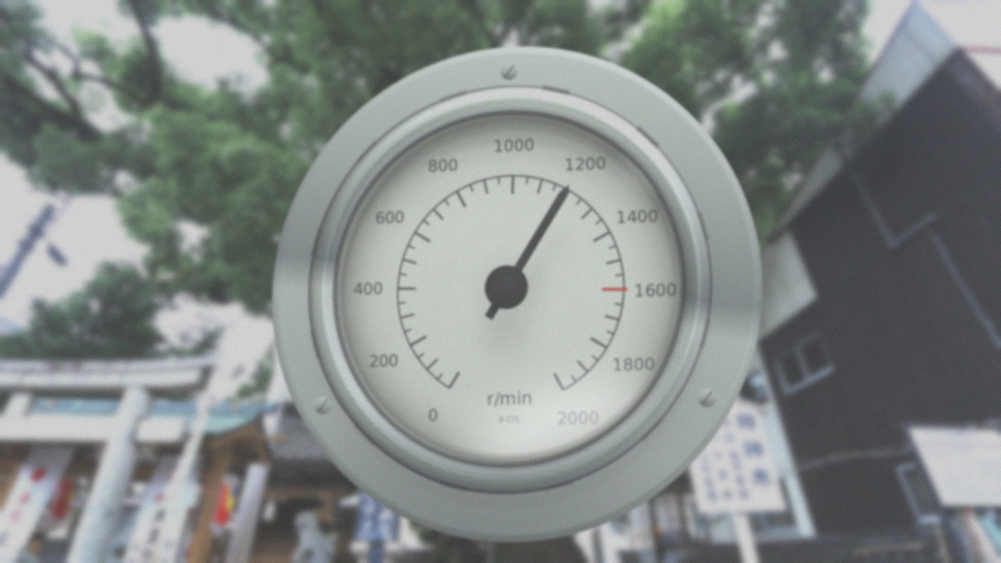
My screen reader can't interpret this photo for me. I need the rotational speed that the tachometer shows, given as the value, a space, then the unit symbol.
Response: 1200 rpm
